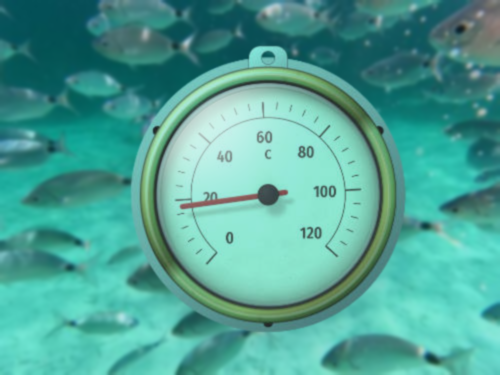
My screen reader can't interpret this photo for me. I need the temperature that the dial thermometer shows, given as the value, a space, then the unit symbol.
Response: 18 °C
